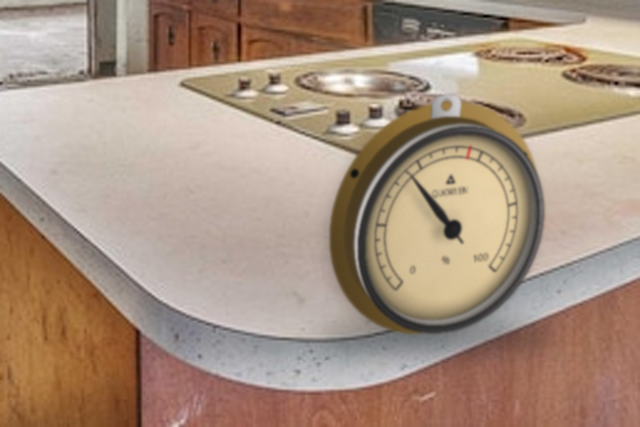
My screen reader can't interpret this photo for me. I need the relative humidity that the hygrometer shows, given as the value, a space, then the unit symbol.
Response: 36 %
